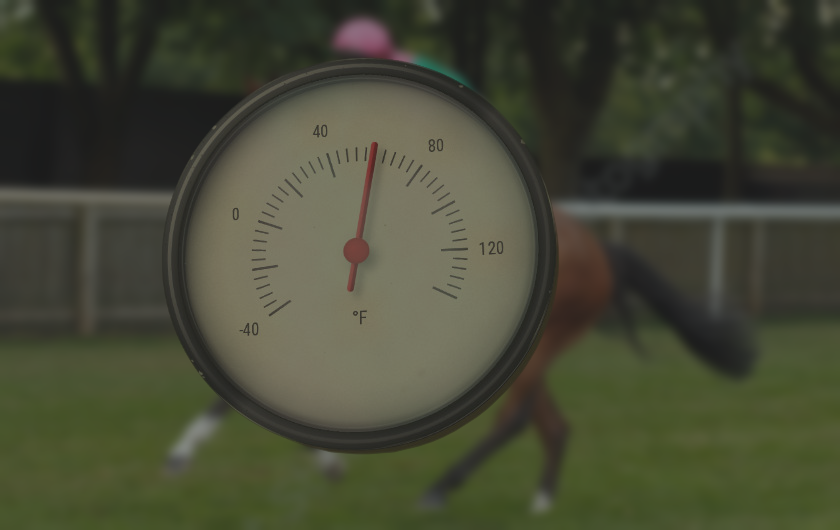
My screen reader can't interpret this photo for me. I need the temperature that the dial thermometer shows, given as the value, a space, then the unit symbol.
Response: 60 °F
